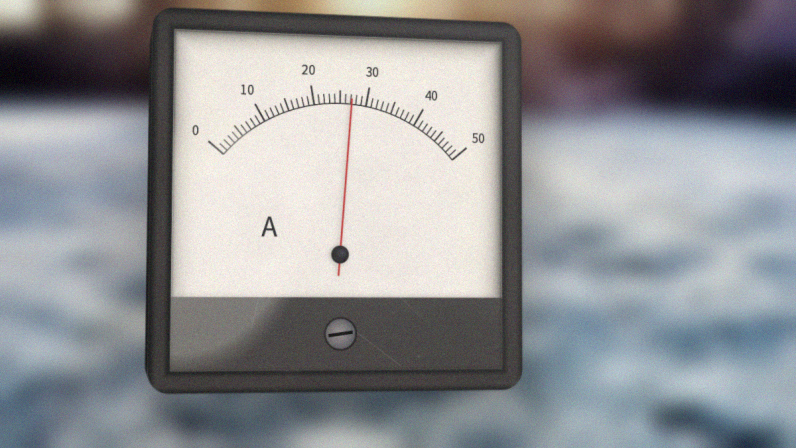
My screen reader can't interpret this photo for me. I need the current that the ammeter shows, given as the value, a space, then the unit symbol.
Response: 27 A
